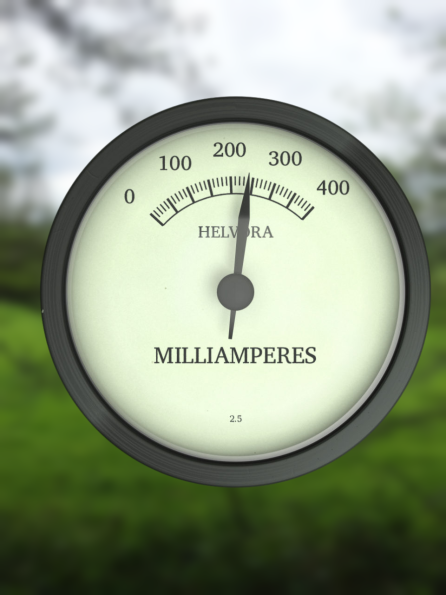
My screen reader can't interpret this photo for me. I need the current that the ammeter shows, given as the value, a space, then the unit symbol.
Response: 240 mA
